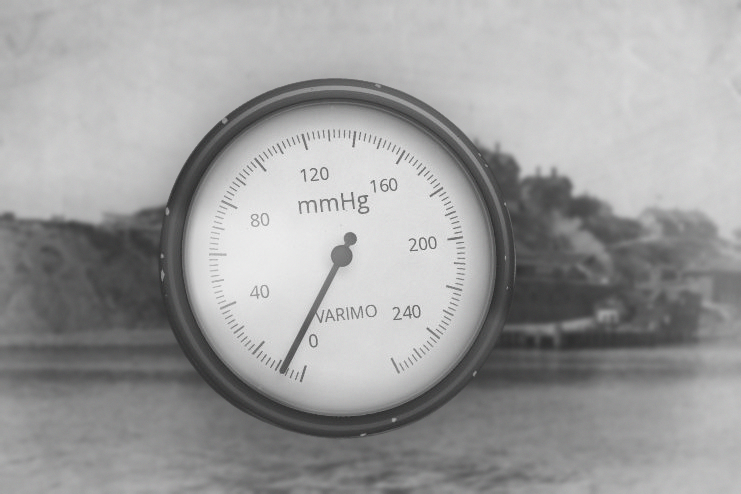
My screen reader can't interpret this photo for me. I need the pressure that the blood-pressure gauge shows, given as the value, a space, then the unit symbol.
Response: 8 mmHg
